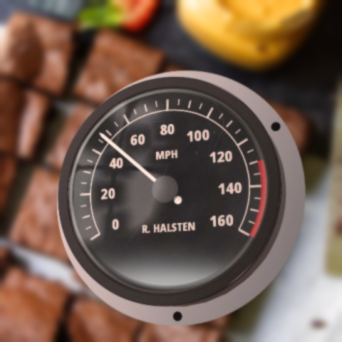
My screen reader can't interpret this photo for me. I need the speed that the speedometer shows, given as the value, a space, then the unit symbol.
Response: 47.5 mph
